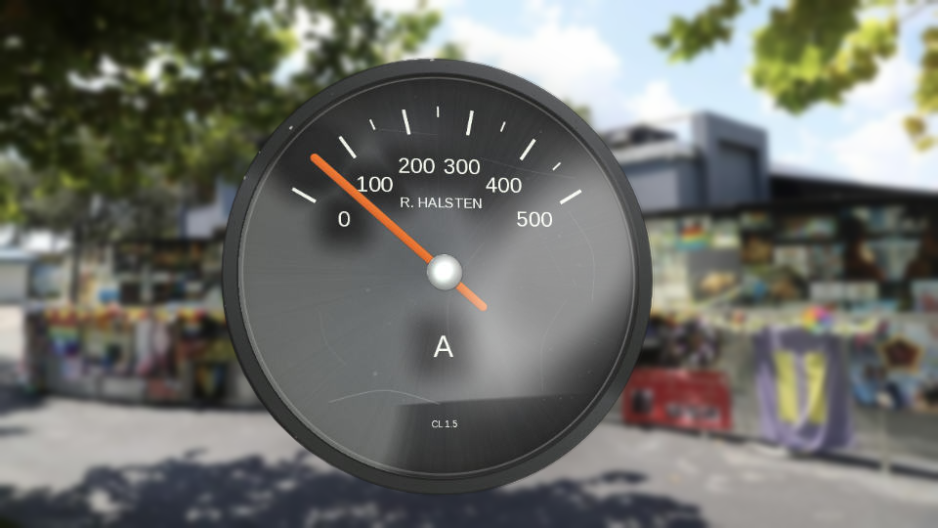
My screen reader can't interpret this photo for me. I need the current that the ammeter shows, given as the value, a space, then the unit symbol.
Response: 50 A
